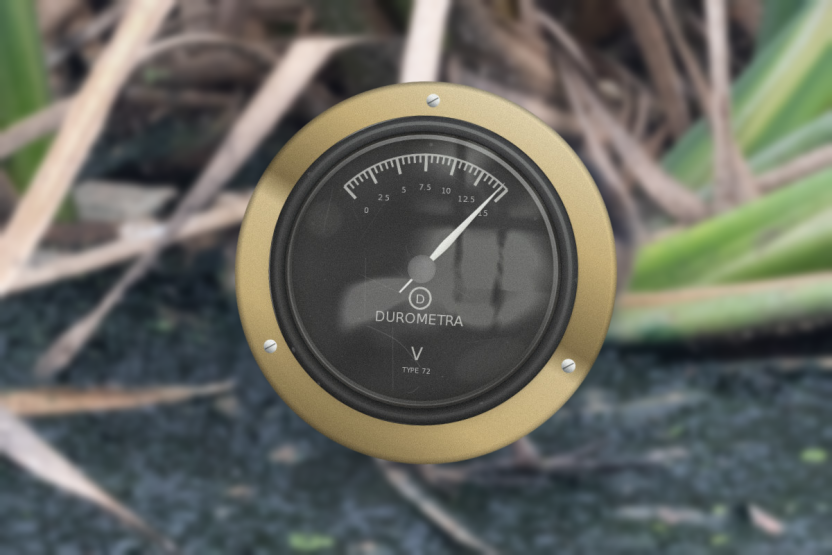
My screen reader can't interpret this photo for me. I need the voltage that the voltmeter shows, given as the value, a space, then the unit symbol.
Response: 14.5 V
